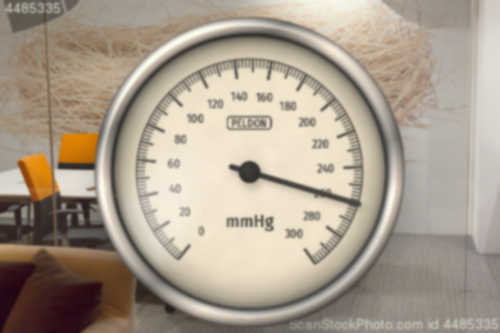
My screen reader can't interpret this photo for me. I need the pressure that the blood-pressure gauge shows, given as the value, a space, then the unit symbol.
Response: 260 mmHg
